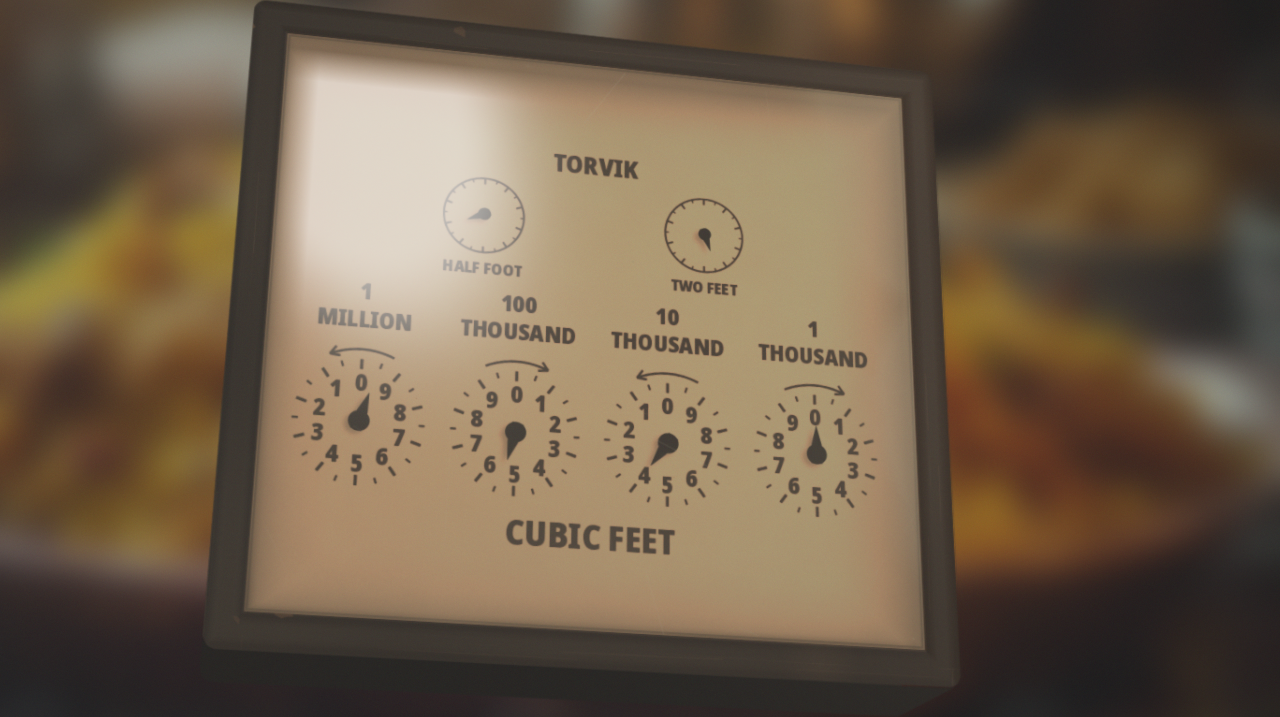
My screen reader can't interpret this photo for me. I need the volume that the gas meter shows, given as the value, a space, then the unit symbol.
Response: 954000 ft³
